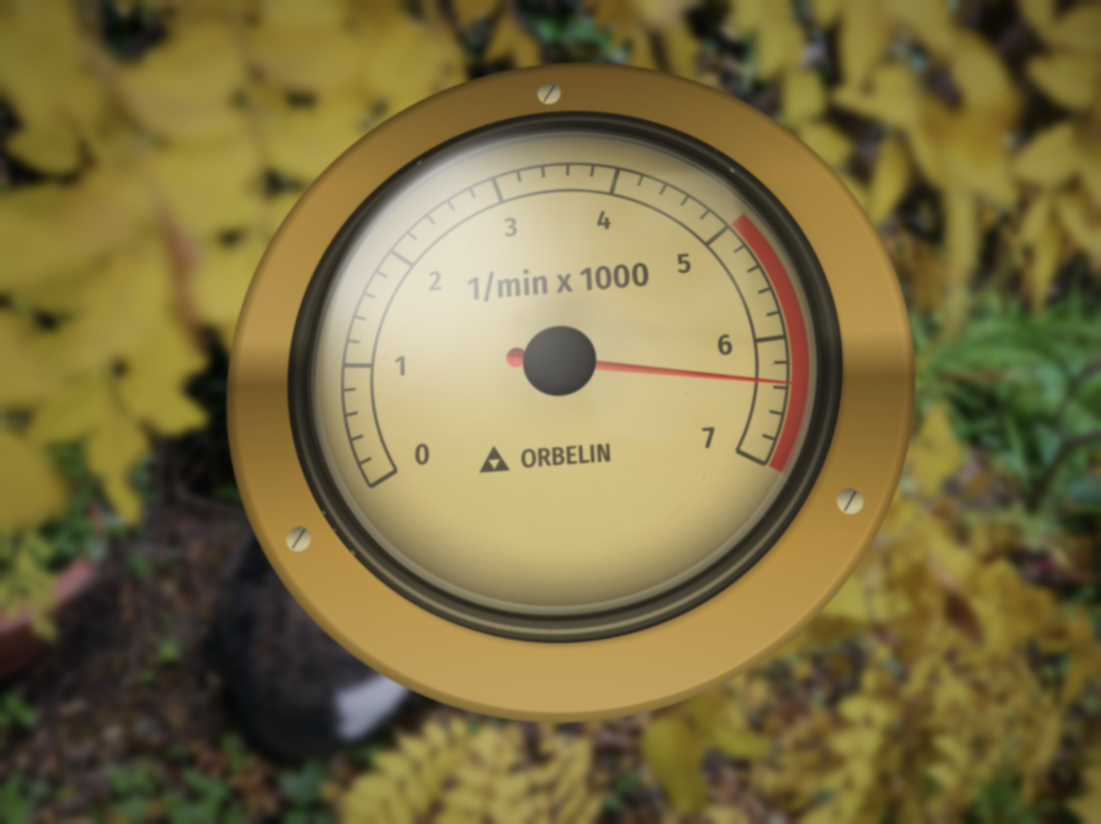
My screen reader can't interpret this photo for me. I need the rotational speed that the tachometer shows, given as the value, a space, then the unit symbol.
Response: 6400 rpm
